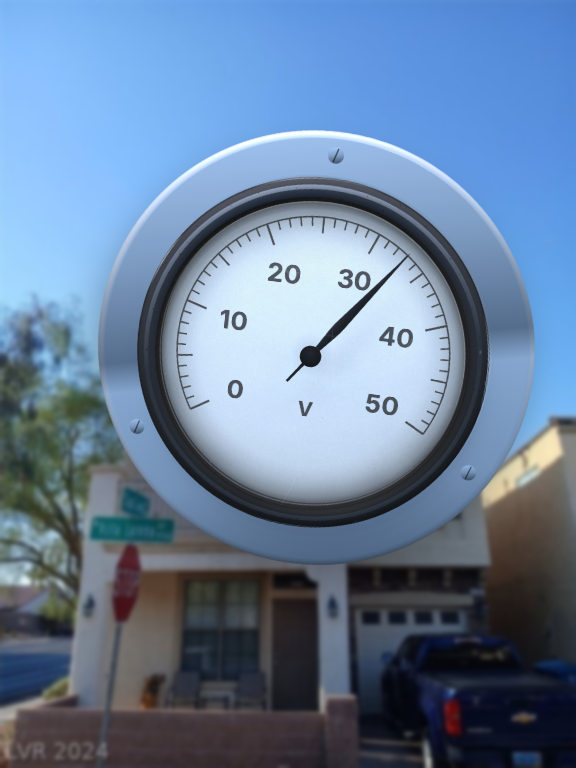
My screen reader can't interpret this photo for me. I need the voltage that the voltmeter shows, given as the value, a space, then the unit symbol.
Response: 33 V
